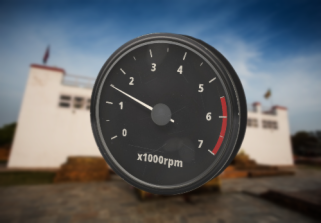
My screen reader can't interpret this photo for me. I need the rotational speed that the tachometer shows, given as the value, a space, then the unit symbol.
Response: 1500 rpm
